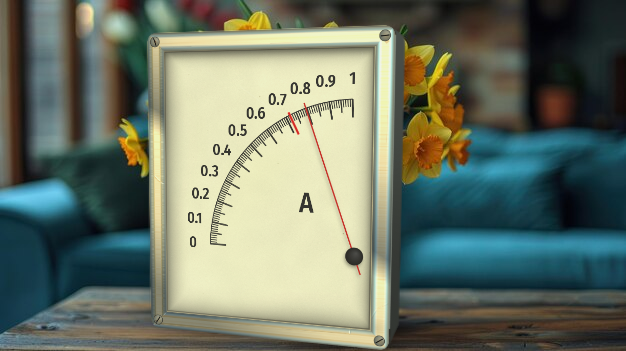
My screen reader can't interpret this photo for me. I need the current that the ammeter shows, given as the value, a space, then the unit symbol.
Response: 0.8 A
